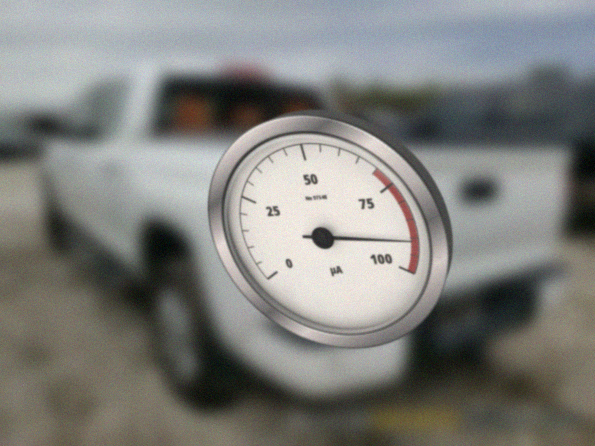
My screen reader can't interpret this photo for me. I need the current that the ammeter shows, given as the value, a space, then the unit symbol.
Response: 90 µA
